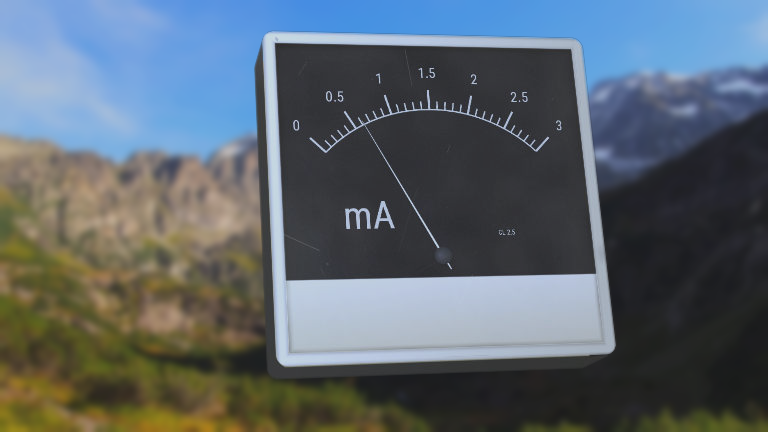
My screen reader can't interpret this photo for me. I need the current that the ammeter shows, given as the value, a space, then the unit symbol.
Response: 0.6 mA
